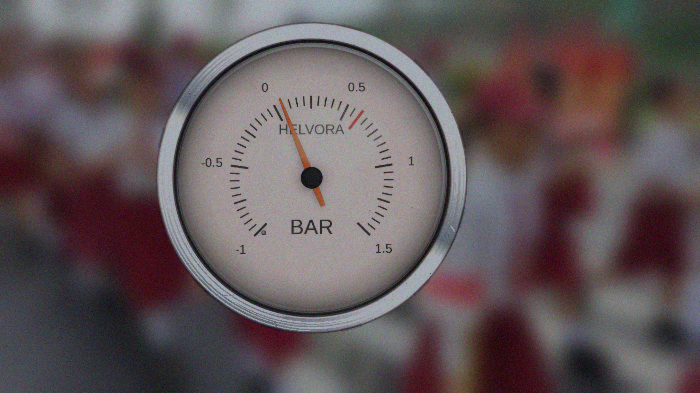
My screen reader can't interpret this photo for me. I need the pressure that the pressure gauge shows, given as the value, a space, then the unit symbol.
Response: 0.05 bar
